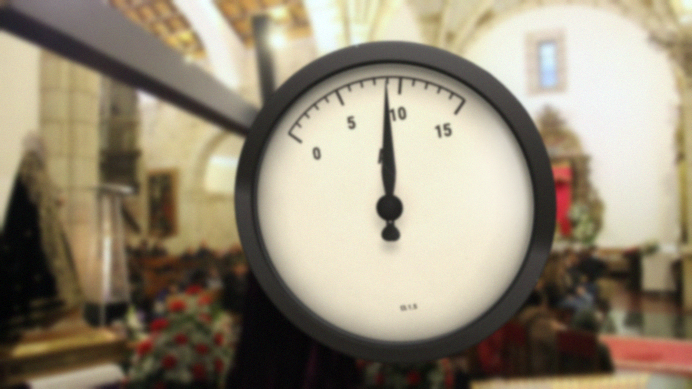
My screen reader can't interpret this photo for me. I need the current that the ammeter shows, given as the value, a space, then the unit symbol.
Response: 9 A
